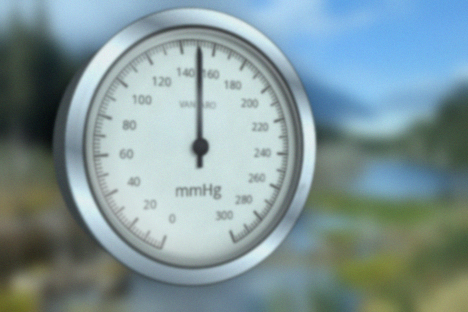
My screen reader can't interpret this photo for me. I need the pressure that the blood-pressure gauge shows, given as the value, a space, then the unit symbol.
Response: 150 mmHg
